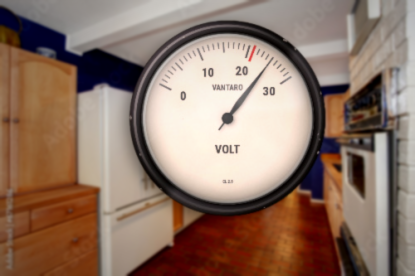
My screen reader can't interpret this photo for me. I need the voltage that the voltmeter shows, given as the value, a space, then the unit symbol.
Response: 25 V
